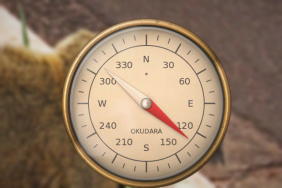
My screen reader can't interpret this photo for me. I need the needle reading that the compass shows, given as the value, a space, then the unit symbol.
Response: 130 °
